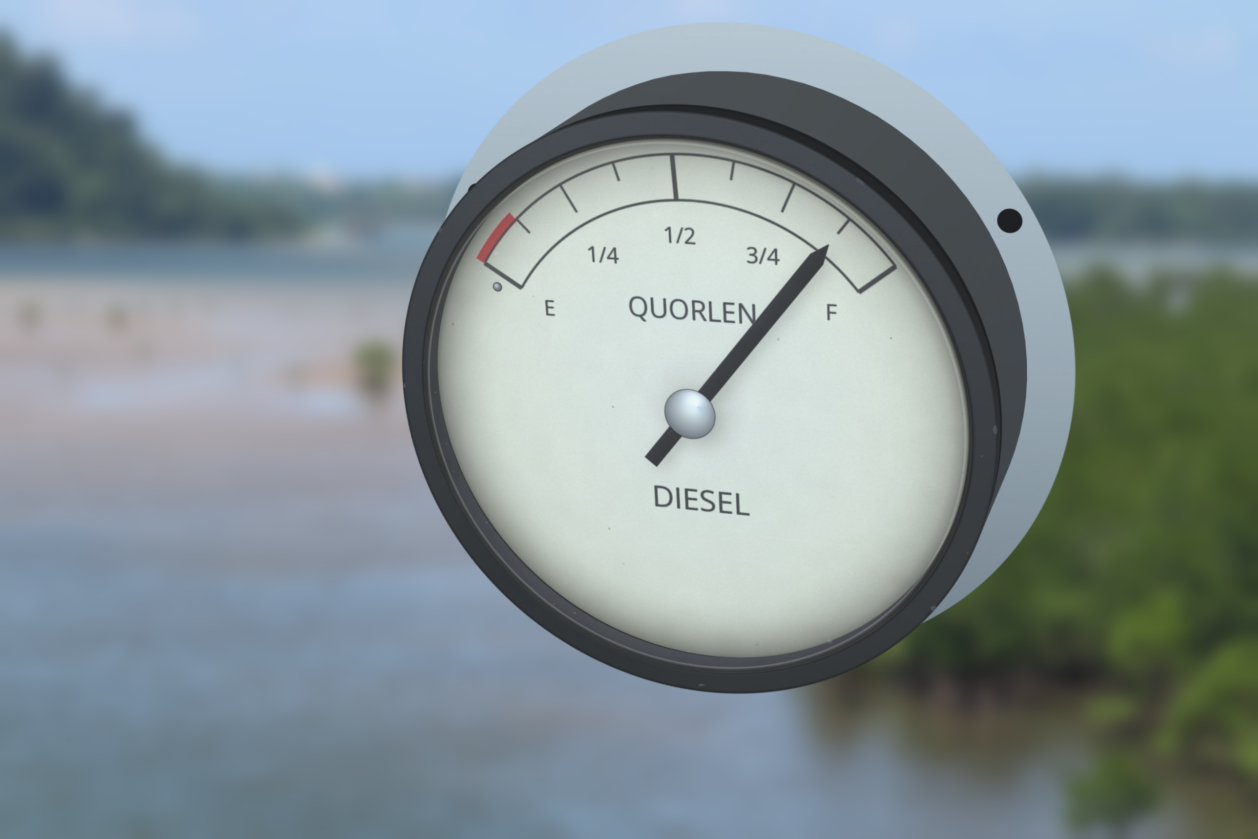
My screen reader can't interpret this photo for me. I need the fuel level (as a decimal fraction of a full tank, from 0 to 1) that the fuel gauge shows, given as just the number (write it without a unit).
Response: 0.875
